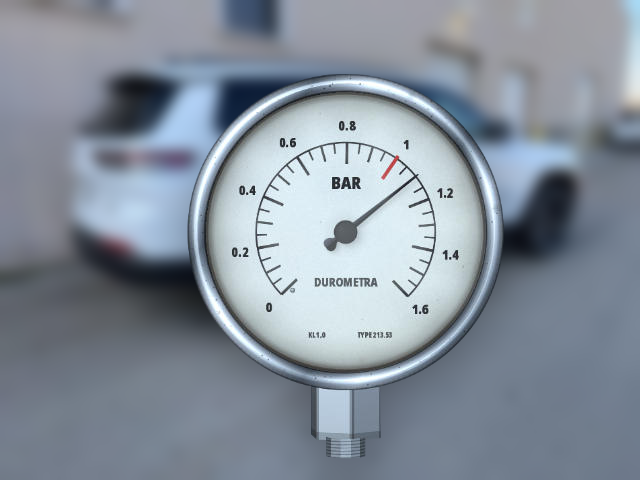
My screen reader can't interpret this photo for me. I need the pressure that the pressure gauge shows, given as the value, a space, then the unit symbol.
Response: 1.1 bar
